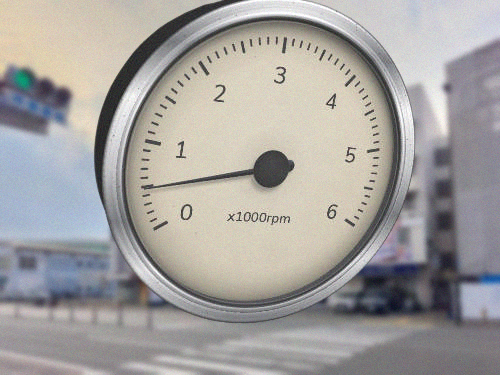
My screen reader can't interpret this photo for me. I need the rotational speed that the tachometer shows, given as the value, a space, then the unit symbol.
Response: 500 rpm
